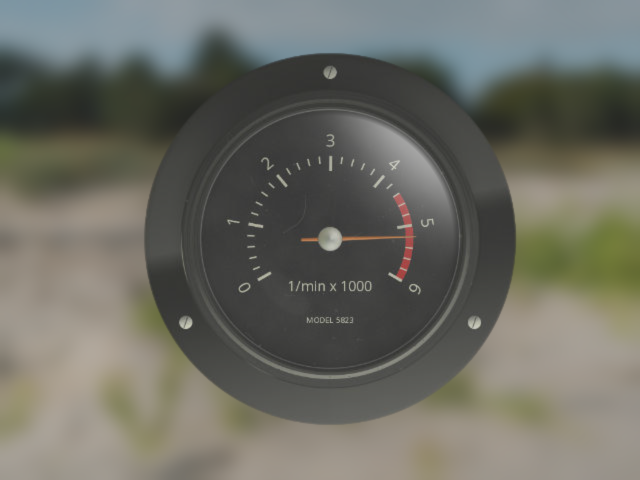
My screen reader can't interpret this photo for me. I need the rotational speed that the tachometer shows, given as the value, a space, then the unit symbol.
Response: 5200 rpm
